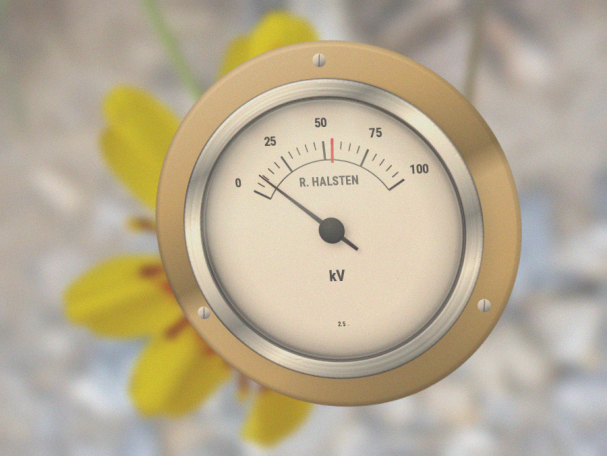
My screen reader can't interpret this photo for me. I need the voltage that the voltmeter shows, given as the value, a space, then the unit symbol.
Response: 10 kV
